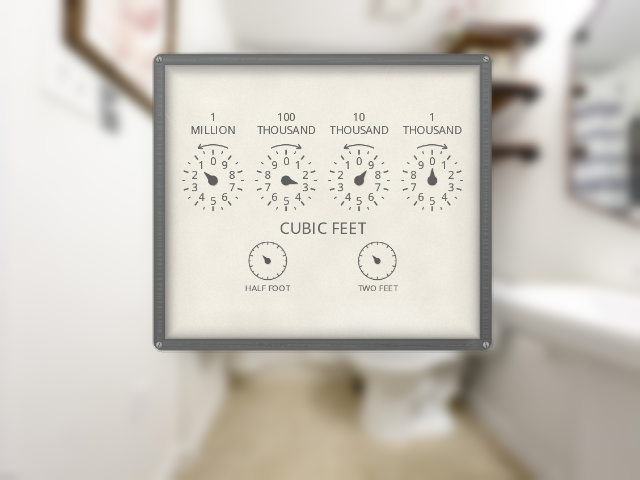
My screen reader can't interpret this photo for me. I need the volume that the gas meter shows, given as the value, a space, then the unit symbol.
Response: 129000 ft³
